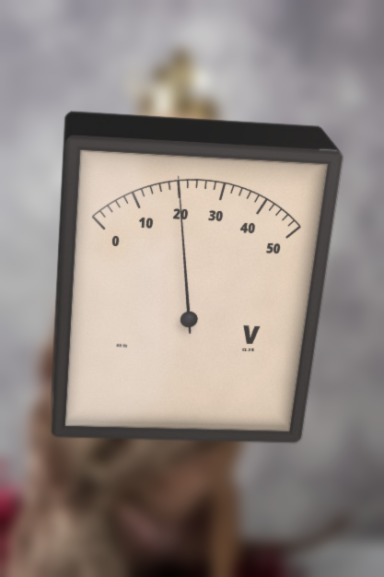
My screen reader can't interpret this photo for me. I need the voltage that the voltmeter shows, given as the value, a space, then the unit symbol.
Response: 20 V
